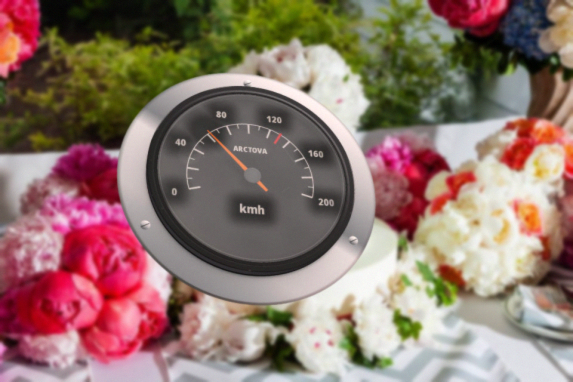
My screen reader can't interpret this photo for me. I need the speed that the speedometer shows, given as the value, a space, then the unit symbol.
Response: 60 km/h
